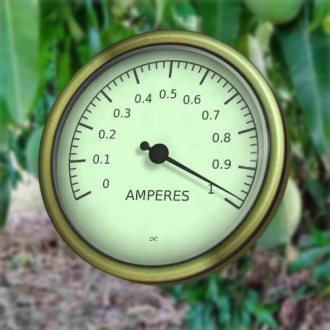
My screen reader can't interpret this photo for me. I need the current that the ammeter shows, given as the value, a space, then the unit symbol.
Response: 0.98 A
